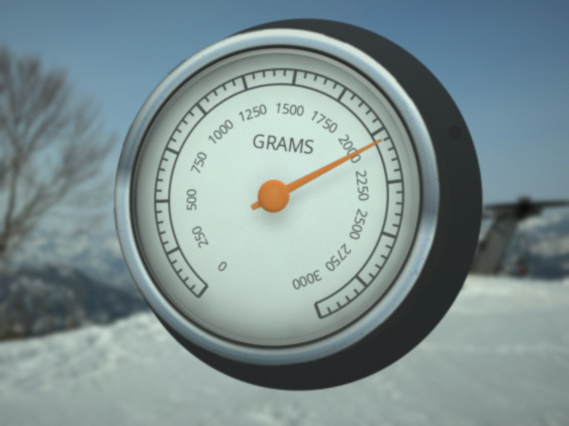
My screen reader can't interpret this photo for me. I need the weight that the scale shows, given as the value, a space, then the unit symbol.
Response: 2050 g
